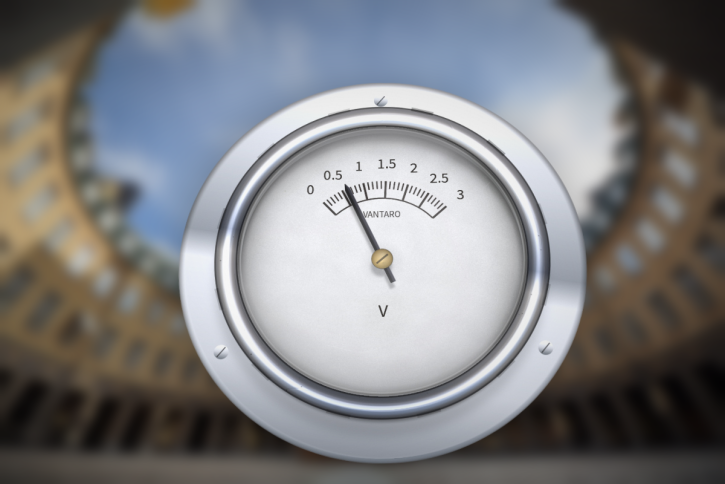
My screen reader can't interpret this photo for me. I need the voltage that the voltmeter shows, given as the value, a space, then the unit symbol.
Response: 0.6 V
